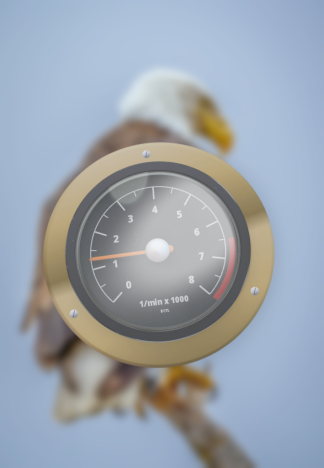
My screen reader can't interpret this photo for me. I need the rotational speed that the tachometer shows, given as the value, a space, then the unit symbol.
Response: 1250 rpm
